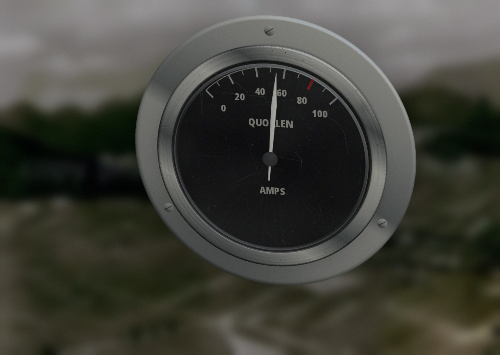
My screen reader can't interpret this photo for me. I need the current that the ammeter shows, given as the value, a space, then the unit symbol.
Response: 55 A
